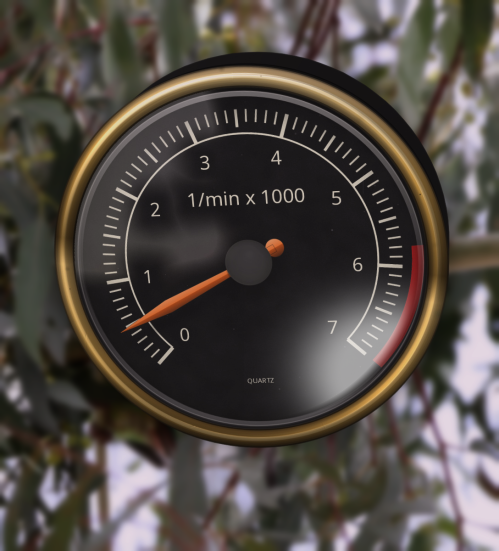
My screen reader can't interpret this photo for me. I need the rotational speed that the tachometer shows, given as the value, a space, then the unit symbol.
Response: 500 rpm
